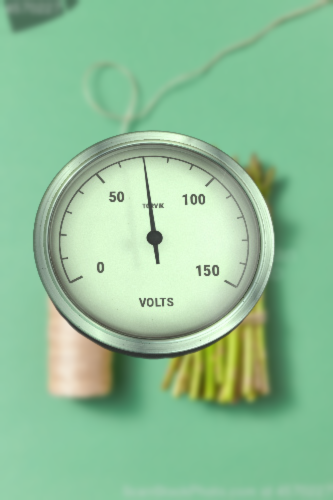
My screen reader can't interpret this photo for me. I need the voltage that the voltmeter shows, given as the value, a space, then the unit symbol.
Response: 70 V
